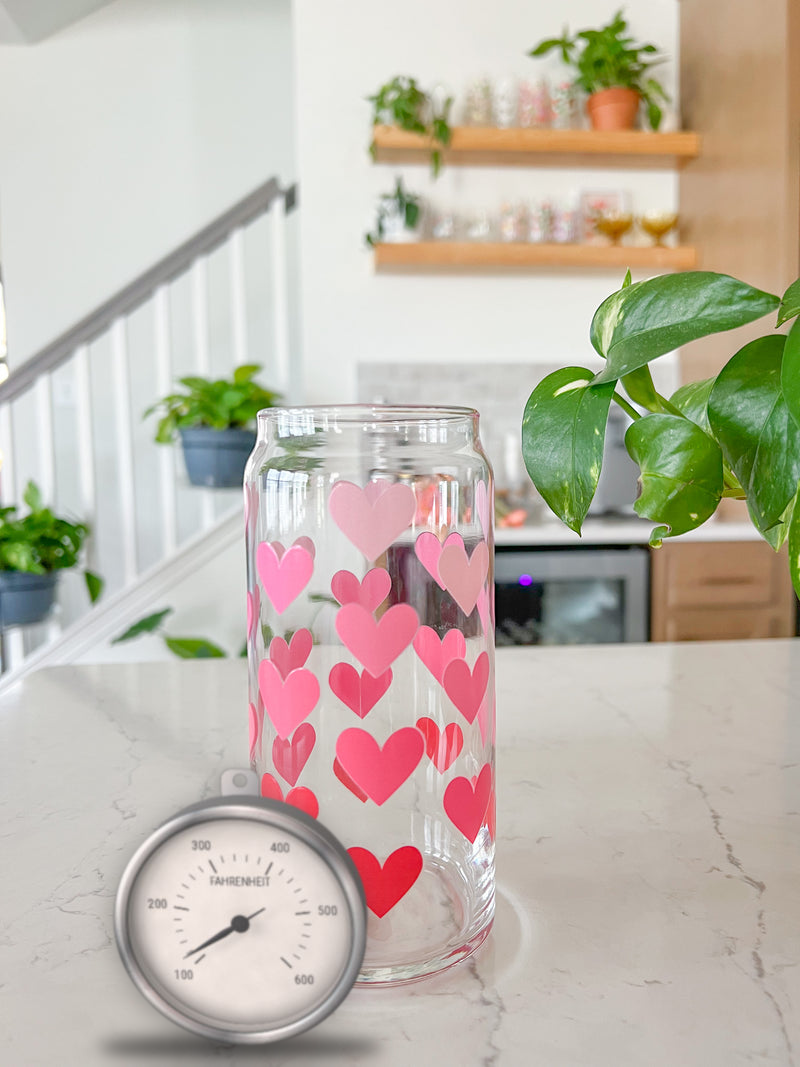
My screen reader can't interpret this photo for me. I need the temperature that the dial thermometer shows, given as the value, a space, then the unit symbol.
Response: 120 °F
